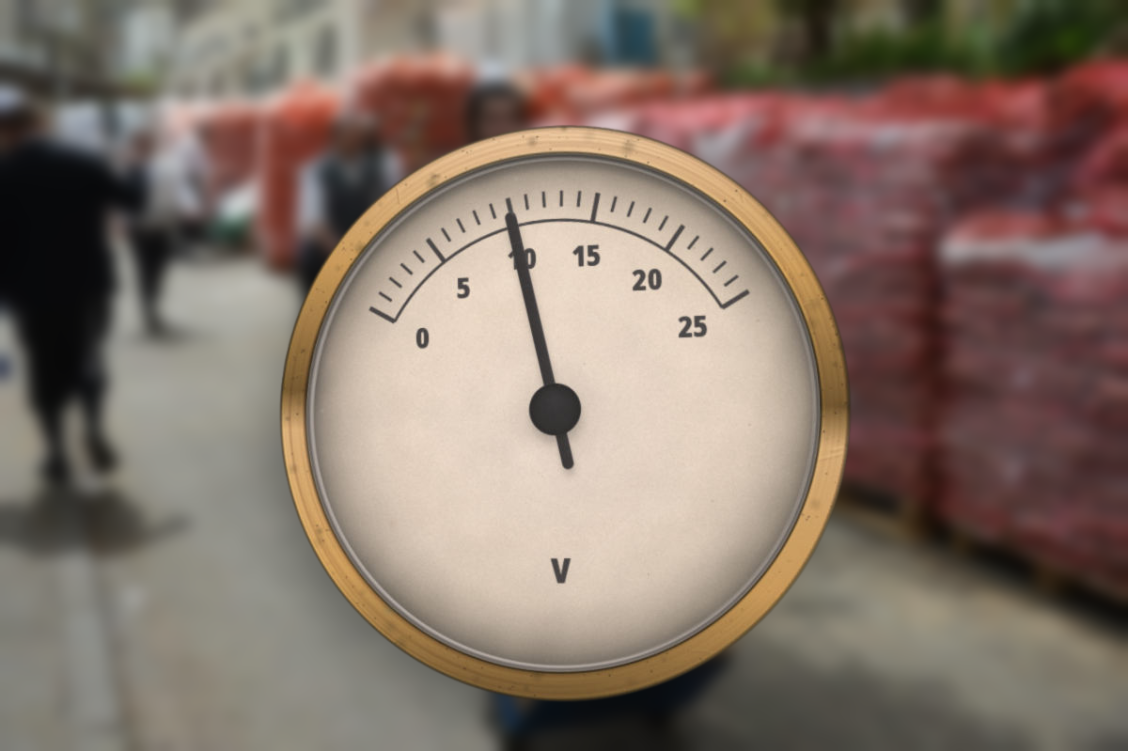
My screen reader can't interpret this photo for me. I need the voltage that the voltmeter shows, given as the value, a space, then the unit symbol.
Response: 10 V
